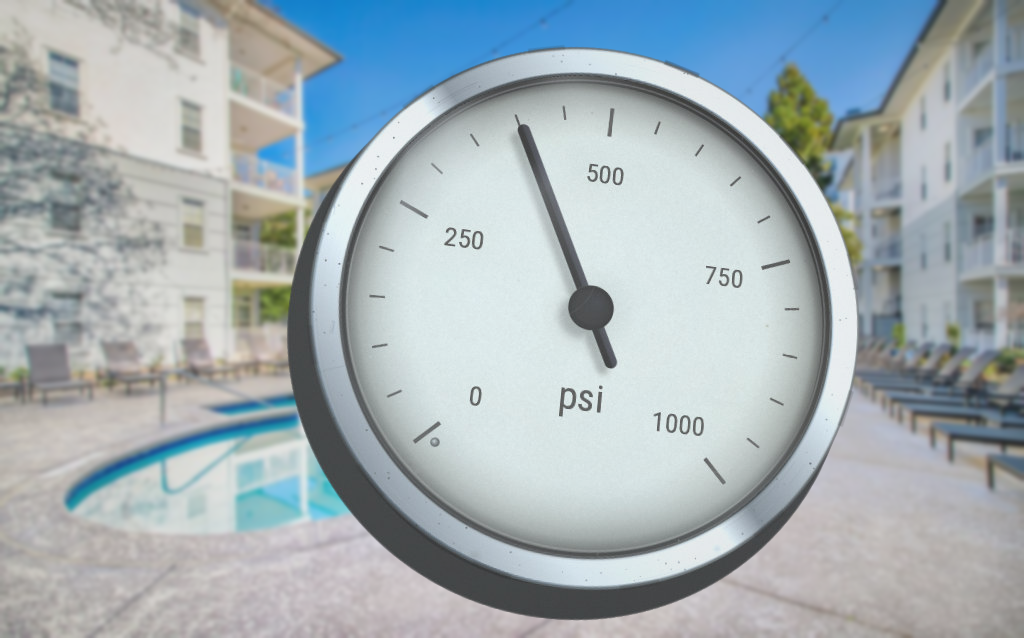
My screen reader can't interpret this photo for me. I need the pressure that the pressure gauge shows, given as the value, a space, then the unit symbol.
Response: 400 psi
